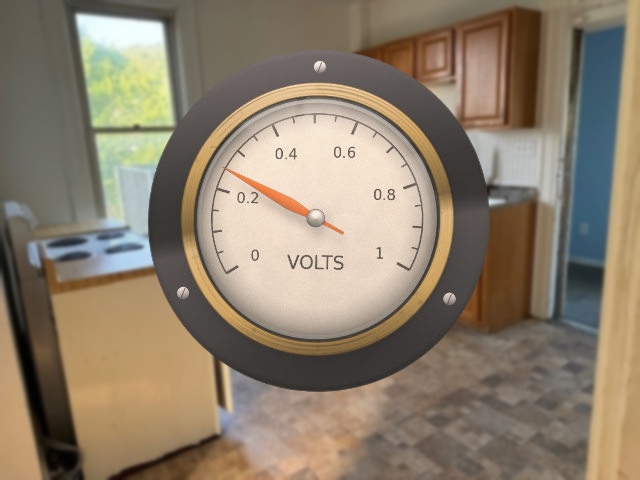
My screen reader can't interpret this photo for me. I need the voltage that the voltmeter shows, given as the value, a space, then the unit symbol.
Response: 0.25 V
